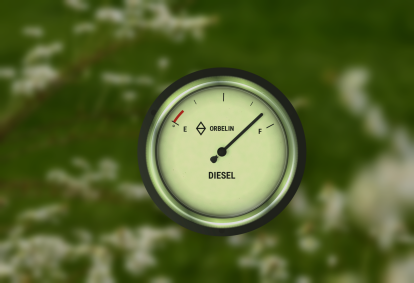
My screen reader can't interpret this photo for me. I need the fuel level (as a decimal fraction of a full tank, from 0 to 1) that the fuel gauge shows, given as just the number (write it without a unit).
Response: 0.875
